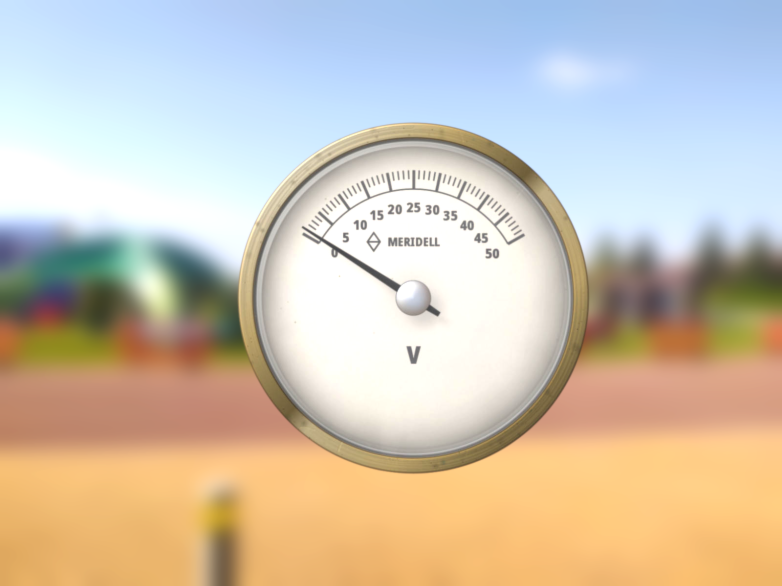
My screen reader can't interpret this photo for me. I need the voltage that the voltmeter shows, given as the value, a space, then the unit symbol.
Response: 1 V
